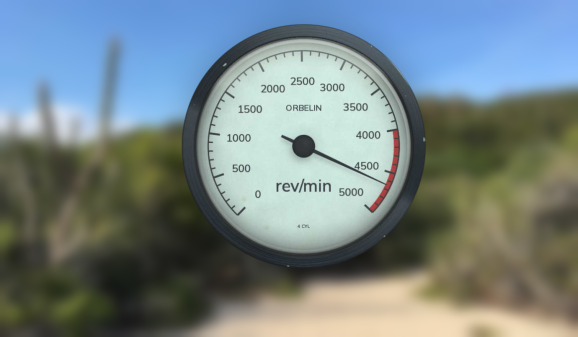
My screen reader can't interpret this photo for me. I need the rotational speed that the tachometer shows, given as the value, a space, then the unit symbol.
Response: 4650 rpm
